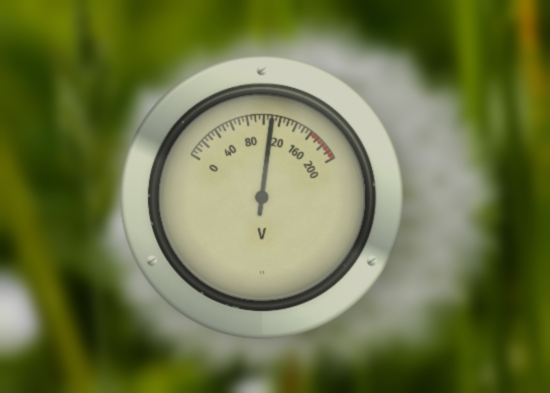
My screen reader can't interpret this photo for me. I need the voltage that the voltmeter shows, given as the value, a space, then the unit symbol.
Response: 110 V
